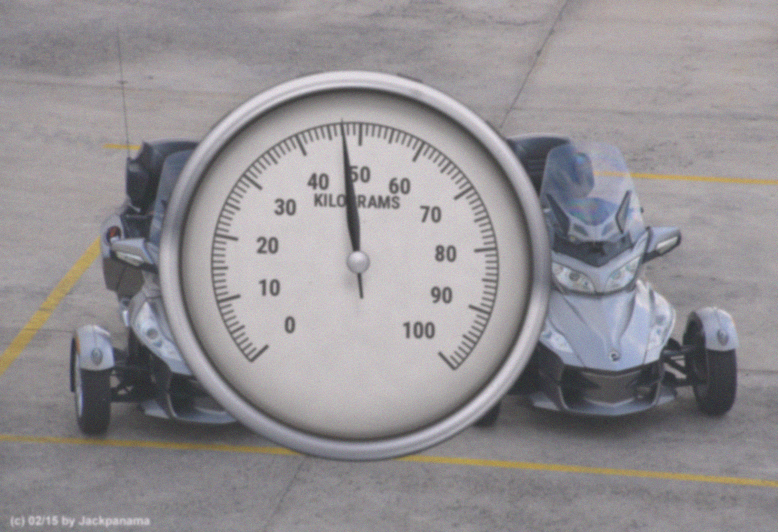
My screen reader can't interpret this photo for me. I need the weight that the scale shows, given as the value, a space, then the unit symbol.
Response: 47 kg
